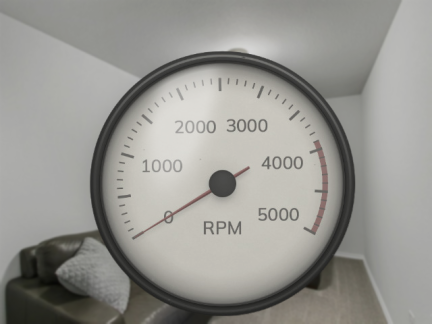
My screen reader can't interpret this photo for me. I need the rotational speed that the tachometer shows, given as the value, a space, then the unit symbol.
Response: 0 rpm
